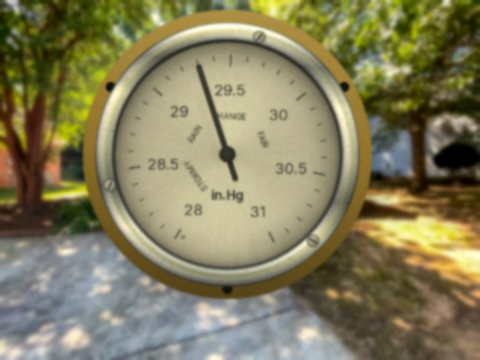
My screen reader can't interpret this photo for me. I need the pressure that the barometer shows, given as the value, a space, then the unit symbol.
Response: 29.3 inHg
